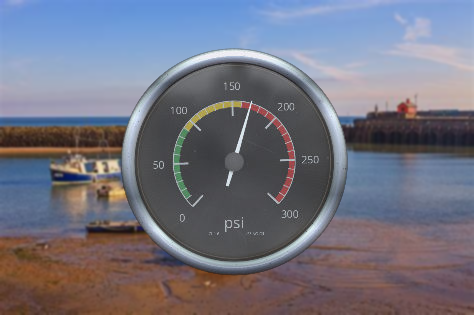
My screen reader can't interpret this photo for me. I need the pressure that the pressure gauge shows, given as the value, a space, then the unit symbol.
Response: 170 psi
